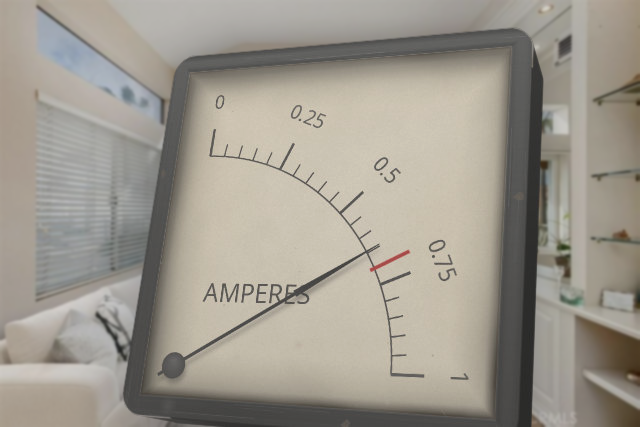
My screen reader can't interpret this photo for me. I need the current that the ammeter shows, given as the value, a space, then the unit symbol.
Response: 0.65 A
